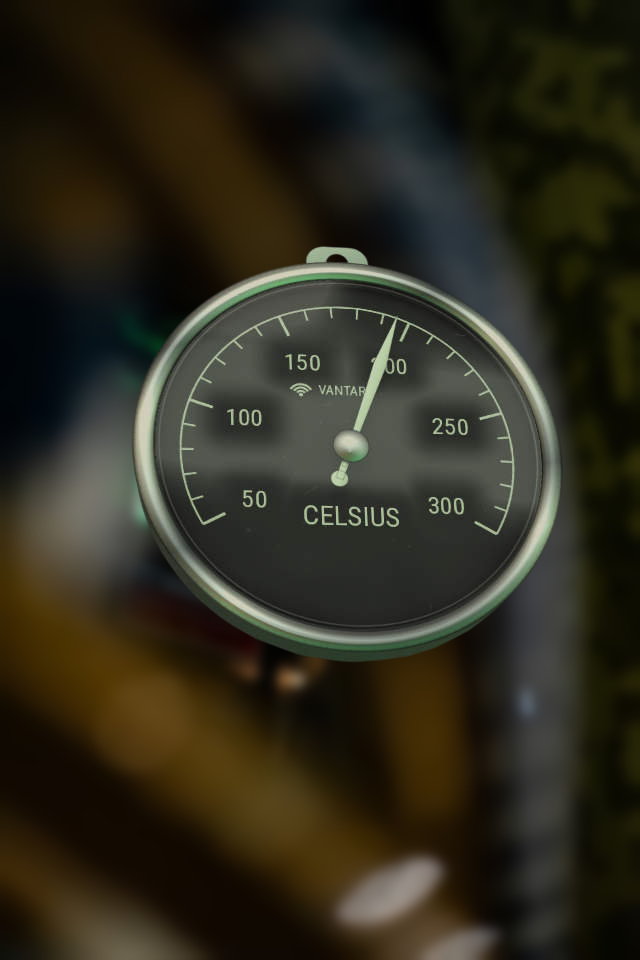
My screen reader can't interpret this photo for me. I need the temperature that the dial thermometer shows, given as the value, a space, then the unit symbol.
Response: 195 °C
